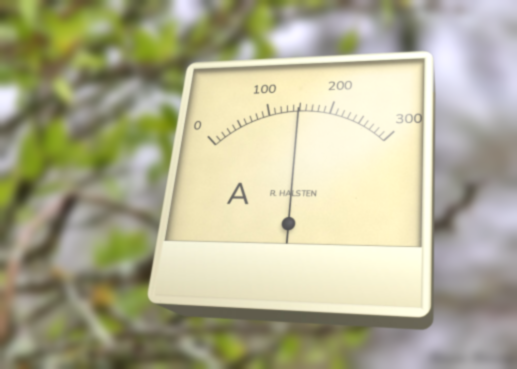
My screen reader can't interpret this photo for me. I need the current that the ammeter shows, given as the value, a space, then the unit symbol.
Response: 150 A
